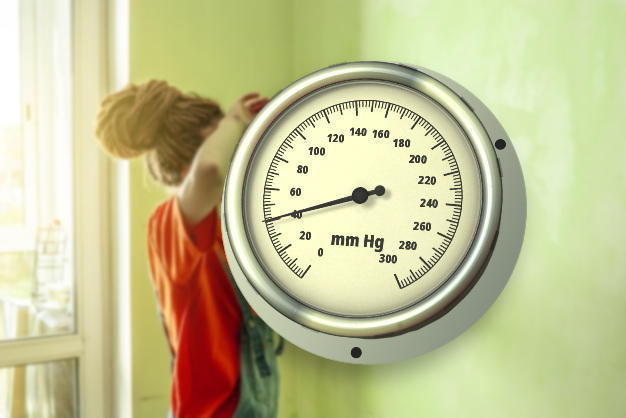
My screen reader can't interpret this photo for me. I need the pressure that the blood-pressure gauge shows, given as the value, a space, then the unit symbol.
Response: 40 mmHg
